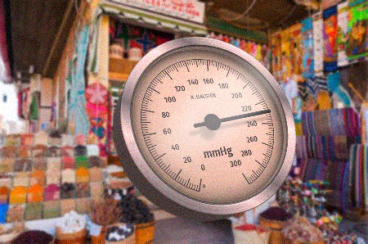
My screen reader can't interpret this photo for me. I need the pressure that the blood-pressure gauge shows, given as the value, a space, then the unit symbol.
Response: 230 mmHg
